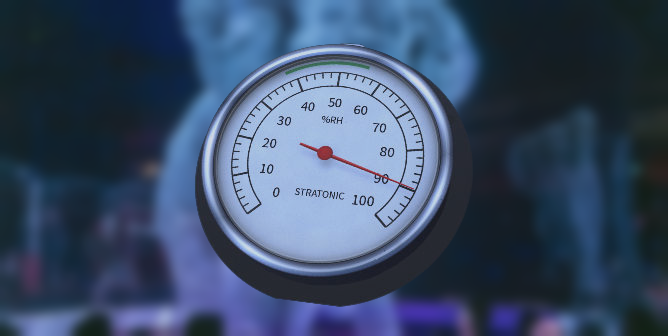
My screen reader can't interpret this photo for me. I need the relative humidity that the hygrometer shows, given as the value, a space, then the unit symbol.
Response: 90 %
